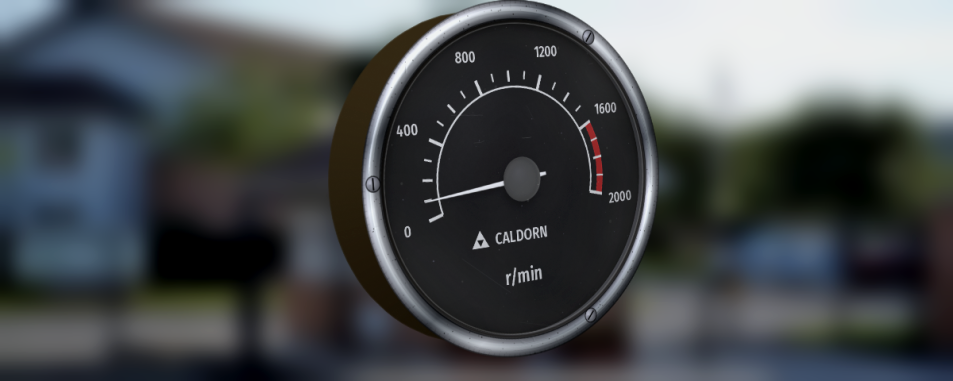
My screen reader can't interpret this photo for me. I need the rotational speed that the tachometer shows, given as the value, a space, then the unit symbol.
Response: 100 rpm
